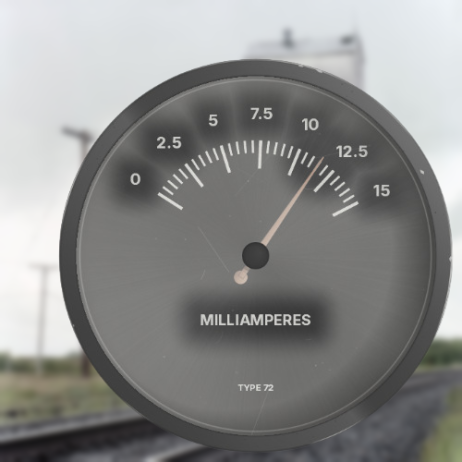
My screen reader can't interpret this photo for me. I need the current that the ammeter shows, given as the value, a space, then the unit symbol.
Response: 11.5 mA
